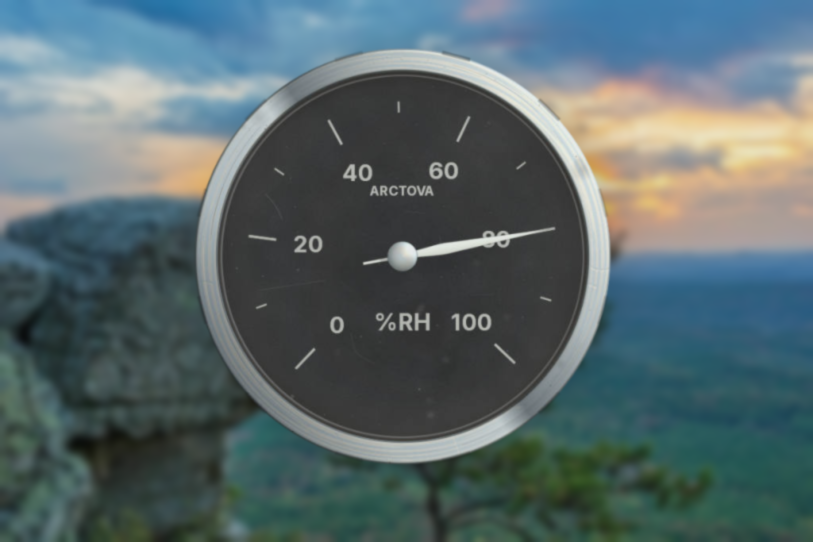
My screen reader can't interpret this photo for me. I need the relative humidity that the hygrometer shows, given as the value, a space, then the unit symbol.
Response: 80 %
